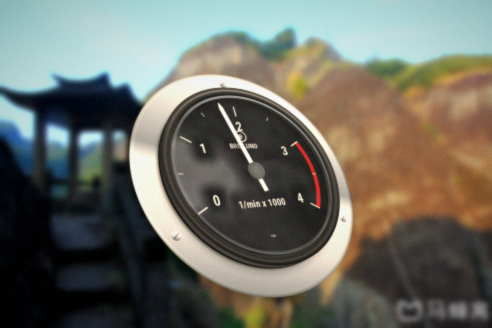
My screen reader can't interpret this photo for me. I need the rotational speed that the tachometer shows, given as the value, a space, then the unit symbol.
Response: 1750 rpm
